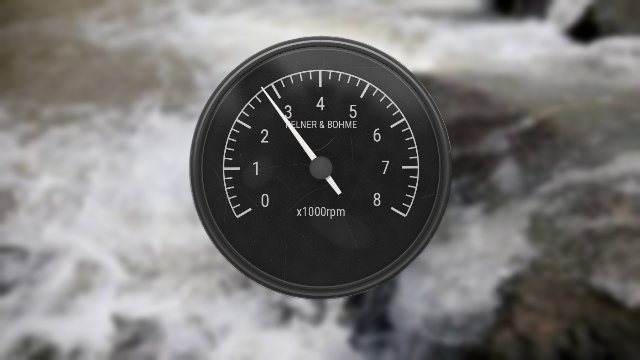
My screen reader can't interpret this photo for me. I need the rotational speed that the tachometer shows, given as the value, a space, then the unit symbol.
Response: 2800 rpm
